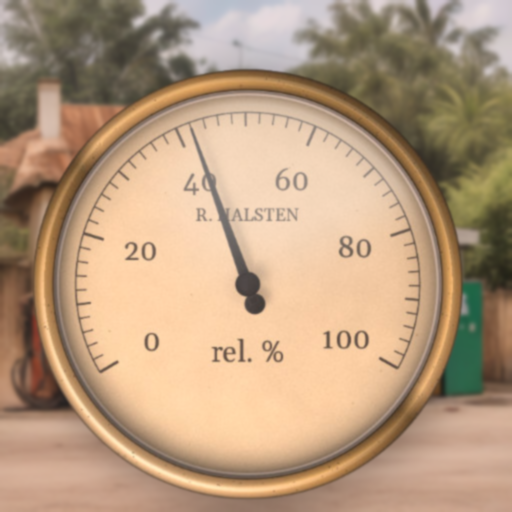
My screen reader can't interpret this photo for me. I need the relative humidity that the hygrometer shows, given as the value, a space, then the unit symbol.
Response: 42 %
